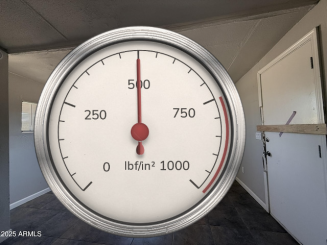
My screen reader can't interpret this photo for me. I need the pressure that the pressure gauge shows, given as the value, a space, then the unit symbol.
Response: 500 psi
